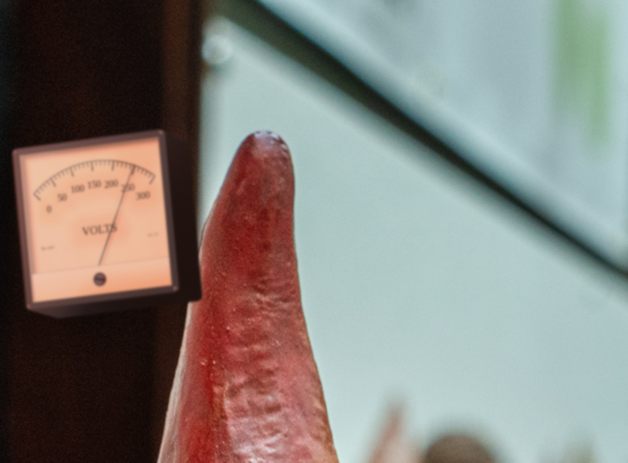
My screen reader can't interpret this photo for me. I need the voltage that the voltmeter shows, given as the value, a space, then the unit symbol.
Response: 250 V
